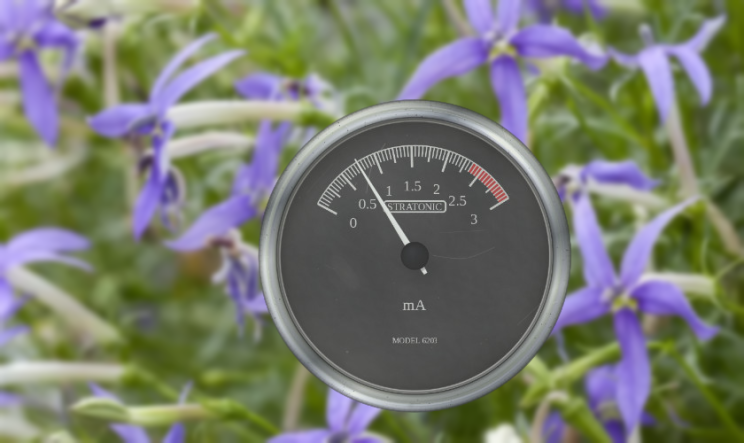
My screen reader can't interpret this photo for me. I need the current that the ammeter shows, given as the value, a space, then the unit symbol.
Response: 0.75 mA
